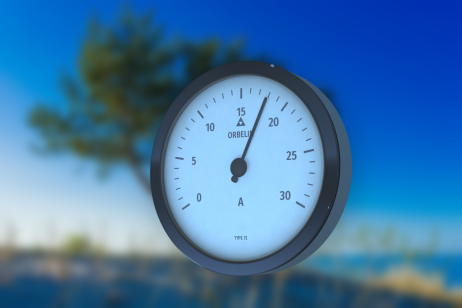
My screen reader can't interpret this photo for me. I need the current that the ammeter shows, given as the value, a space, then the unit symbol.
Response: 18 A
